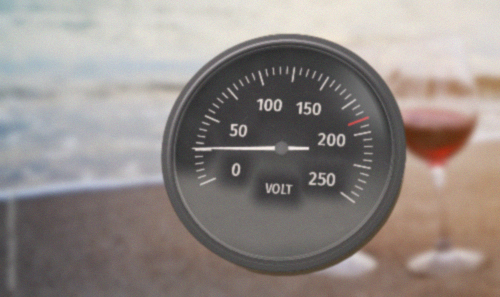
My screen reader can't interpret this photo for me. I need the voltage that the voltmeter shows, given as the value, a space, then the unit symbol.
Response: 25 V
